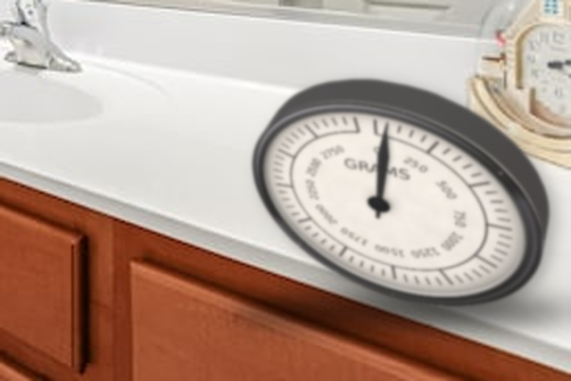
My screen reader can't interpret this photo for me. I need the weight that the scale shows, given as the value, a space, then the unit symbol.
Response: 50 g
